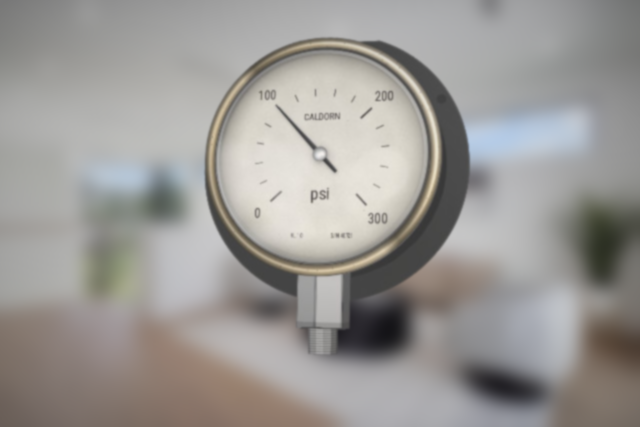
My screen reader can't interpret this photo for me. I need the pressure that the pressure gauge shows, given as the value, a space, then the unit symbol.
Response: 100 psi
